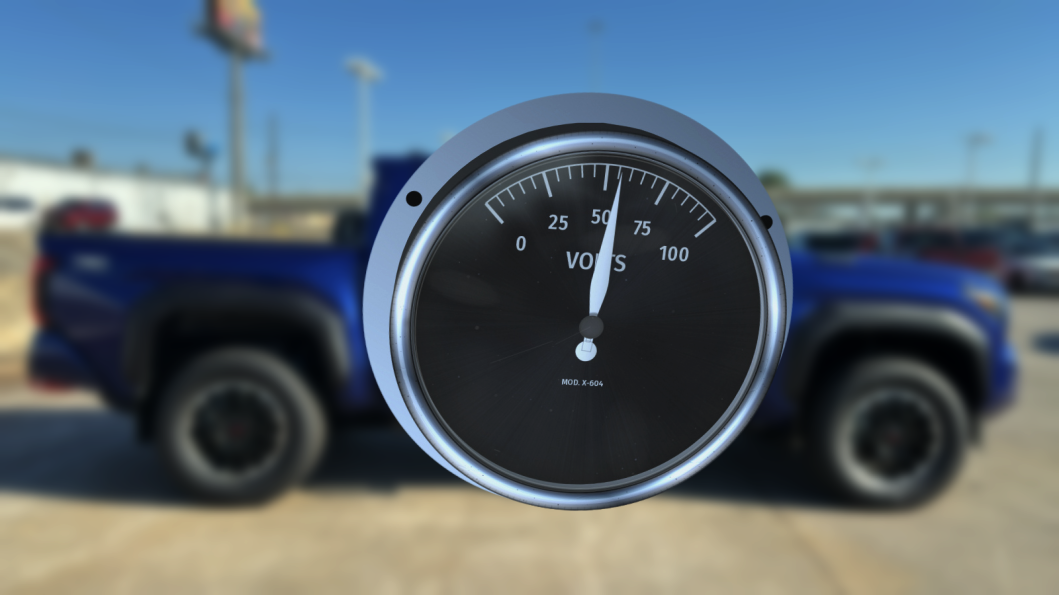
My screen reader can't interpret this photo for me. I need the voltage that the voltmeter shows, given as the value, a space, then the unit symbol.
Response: 55 V
